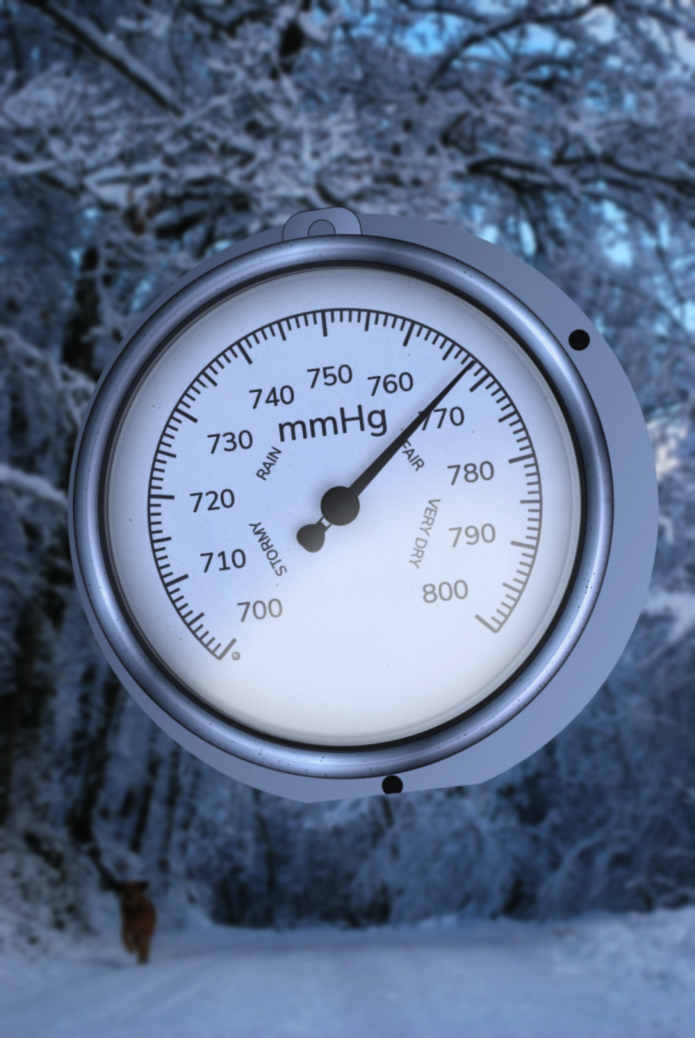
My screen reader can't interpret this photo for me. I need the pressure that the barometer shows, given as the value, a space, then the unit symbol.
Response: 768 mmHg
